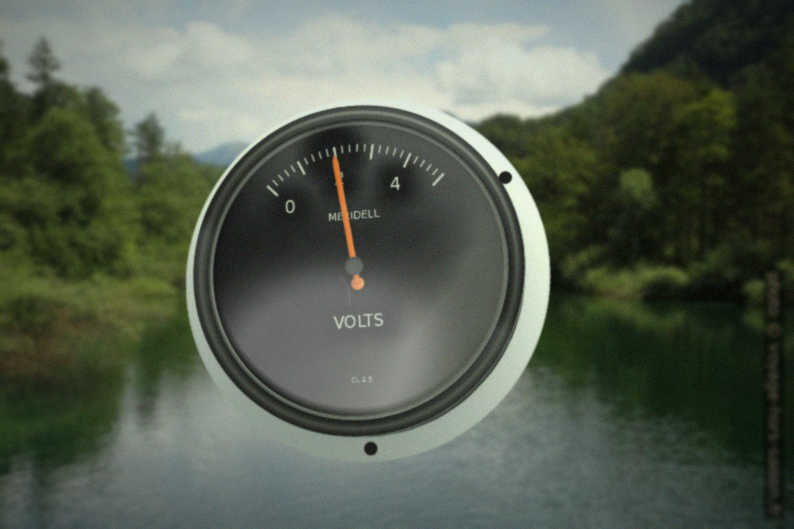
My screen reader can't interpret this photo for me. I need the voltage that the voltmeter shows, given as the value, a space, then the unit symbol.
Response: 2 V
